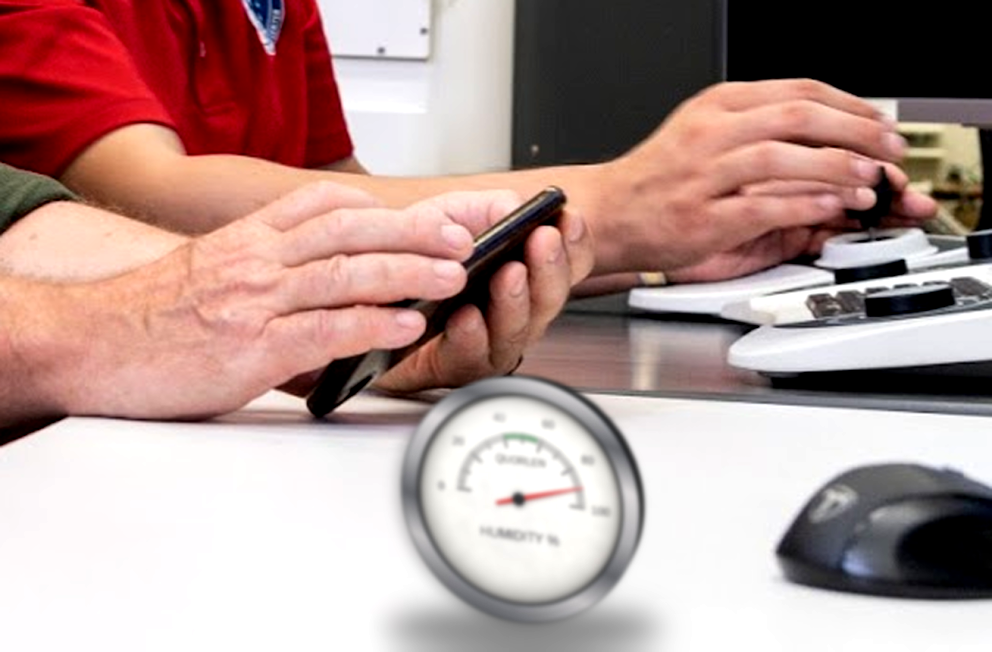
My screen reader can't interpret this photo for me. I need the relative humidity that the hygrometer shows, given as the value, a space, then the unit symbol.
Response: 90 %
